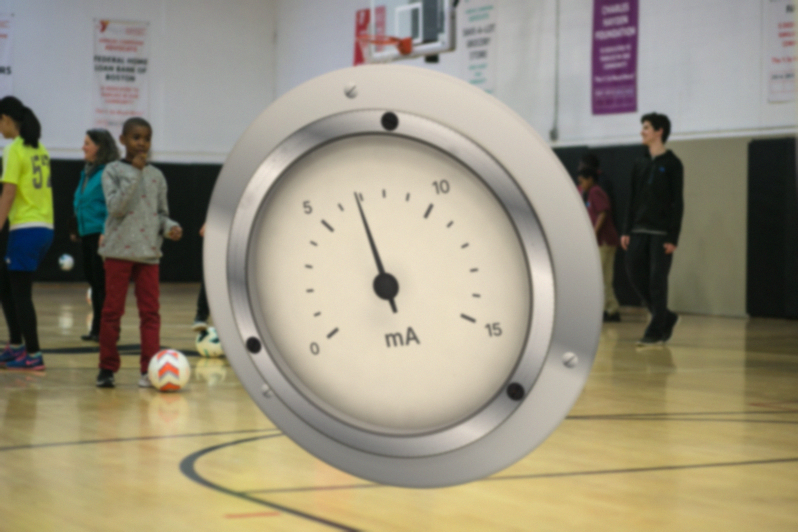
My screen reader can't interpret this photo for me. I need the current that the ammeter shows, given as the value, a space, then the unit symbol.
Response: 7 mA
